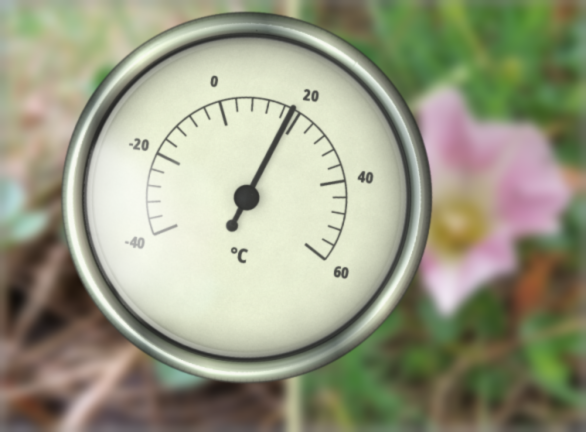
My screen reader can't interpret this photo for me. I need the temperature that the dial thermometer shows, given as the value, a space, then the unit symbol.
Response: 18 °C
